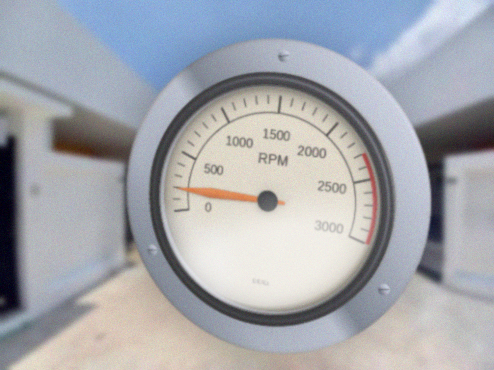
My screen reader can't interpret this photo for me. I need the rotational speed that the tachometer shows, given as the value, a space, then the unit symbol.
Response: 200 rpm
